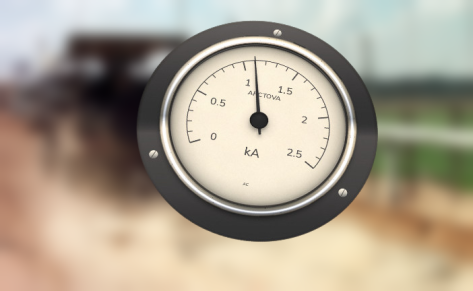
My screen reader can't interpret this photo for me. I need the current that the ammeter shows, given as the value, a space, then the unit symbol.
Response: 1.1 kA
